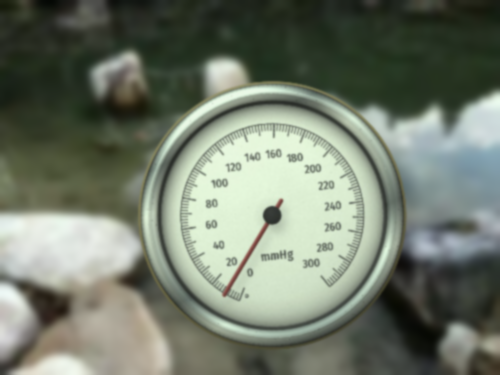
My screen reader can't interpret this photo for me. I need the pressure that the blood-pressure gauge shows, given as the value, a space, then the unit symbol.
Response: 10 mmHg
